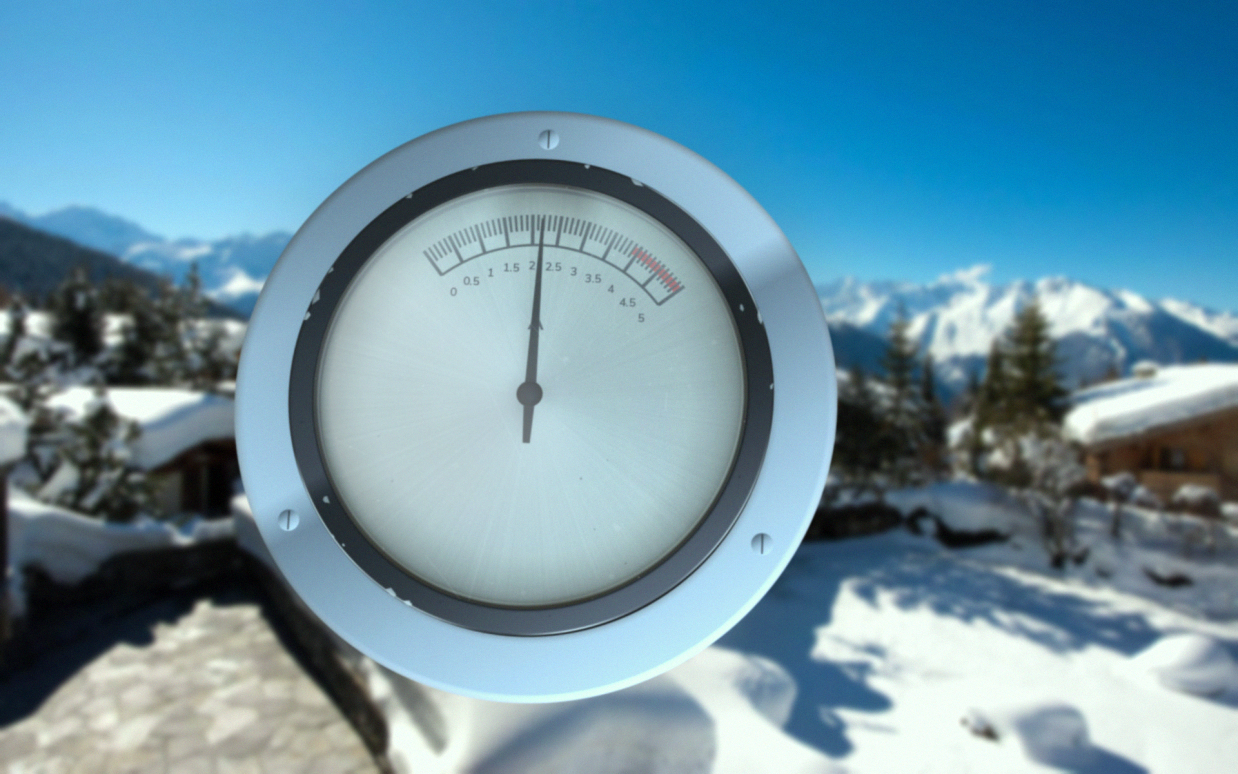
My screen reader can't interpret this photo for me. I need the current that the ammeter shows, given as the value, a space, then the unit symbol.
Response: 2.2 A
